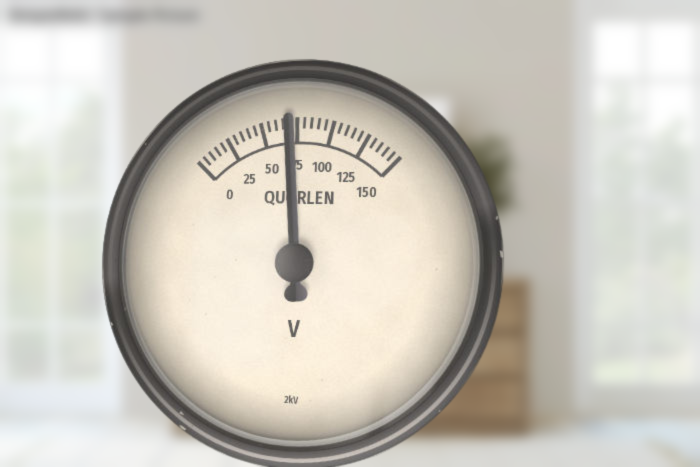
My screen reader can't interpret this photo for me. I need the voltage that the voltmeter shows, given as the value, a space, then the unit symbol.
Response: 70 V
